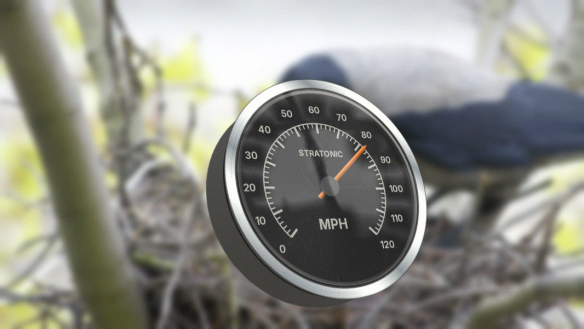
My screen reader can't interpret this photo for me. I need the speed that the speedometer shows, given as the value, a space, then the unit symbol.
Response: 82 mph
